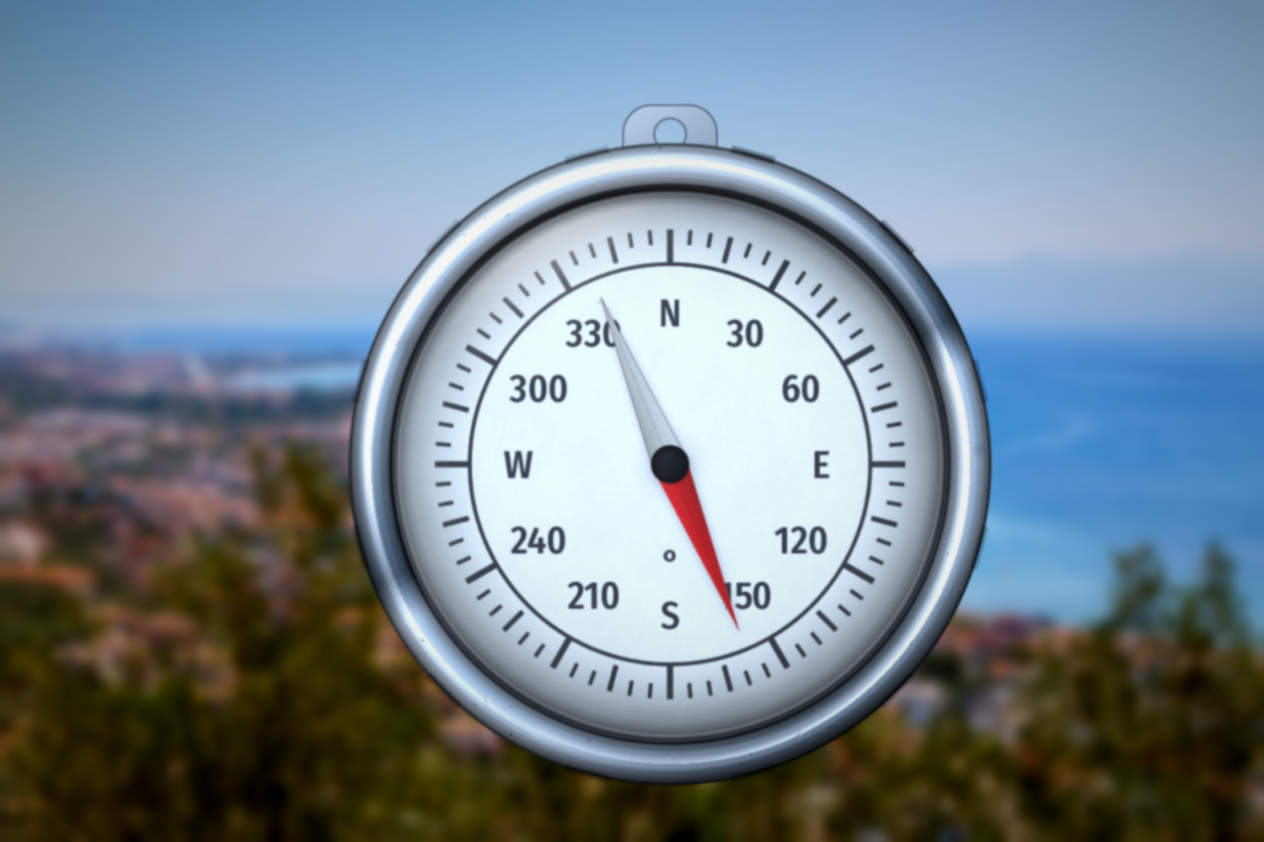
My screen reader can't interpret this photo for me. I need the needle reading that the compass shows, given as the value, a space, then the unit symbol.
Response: 157.5 °
